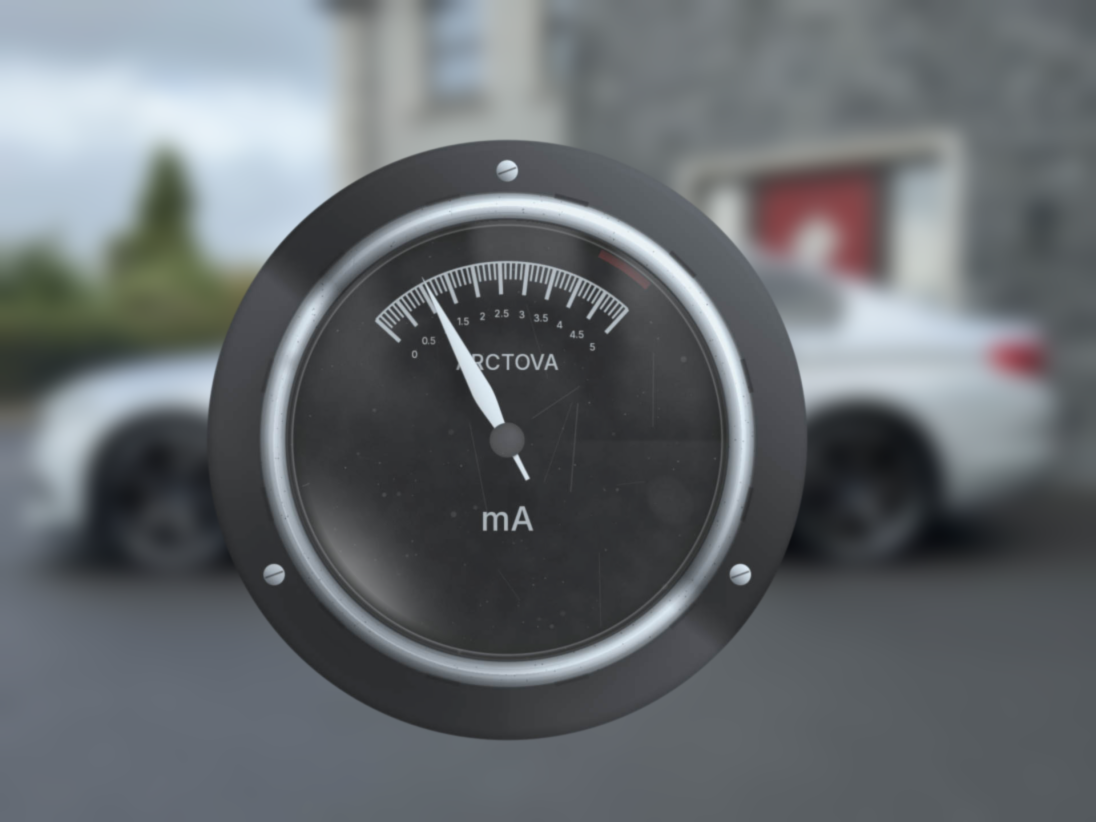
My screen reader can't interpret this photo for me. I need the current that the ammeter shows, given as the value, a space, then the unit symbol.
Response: 1.1 mA
